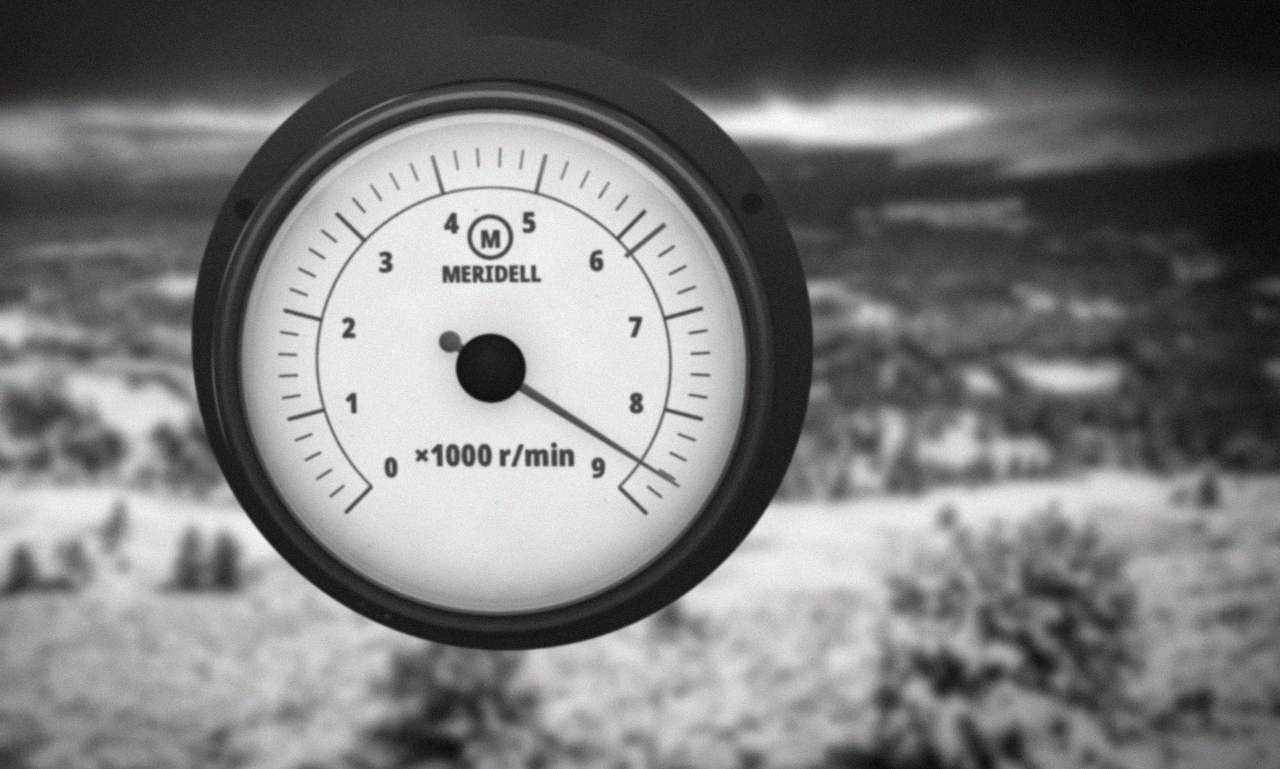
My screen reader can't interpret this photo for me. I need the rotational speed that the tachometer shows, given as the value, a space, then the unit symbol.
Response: 8600 rpm
